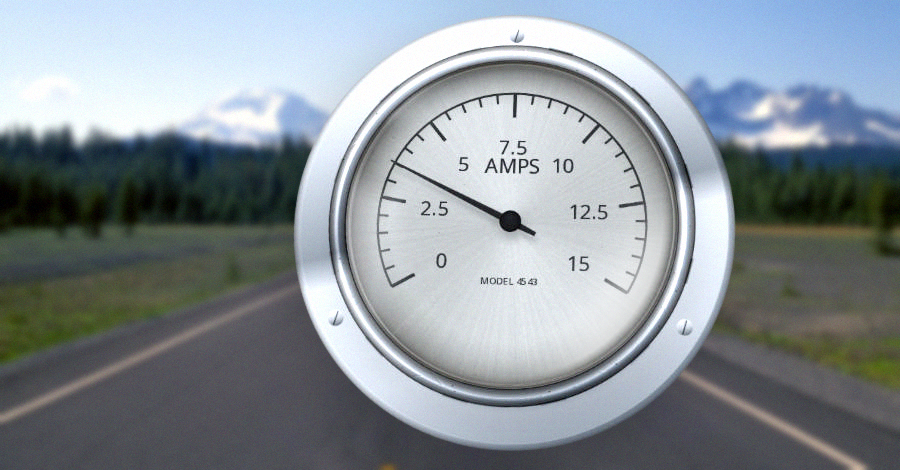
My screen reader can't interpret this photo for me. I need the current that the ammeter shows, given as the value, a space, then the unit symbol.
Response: 3.5 A
